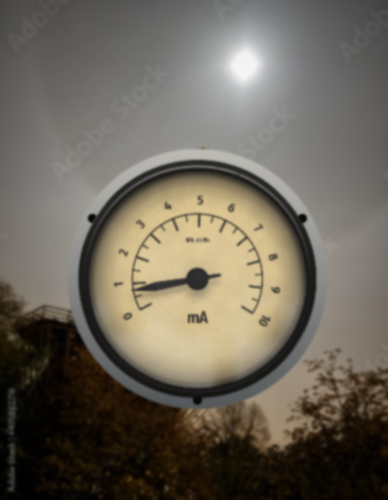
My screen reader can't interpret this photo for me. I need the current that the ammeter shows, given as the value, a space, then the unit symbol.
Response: 0.75 mA
